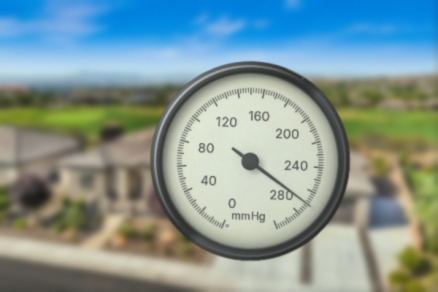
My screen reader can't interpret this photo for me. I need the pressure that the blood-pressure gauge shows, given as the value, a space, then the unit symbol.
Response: 270 mmHg
